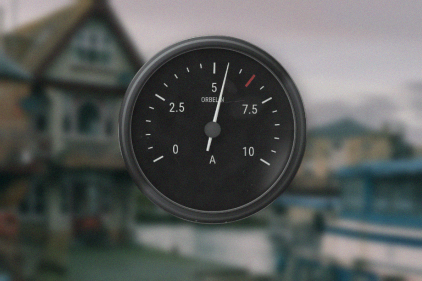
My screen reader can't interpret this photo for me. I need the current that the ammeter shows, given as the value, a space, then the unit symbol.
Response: 5.5 A
